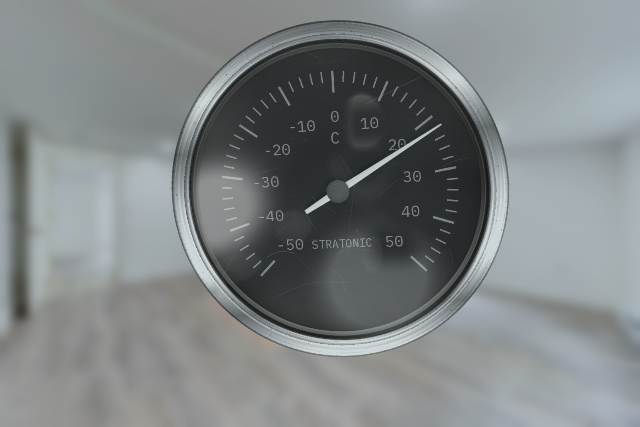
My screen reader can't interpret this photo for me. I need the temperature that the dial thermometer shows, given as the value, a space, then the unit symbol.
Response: 22 °C
